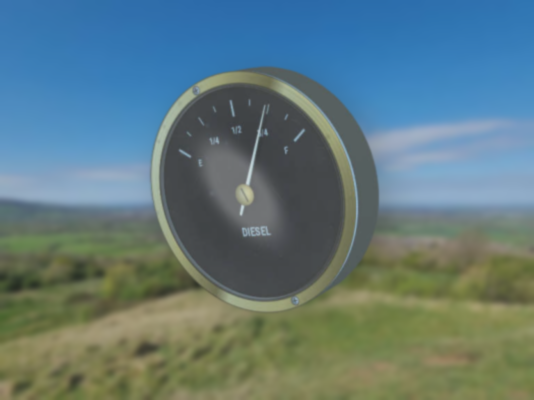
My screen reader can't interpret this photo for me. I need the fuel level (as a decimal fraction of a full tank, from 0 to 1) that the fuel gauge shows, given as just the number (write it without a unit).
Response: 0.75
